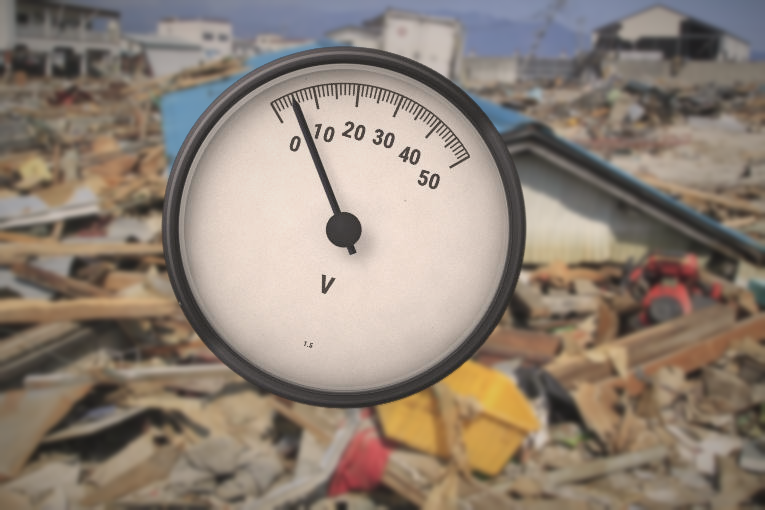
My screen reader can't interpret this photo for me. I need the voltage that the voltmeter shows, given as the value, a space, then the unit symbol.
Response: 5 V
